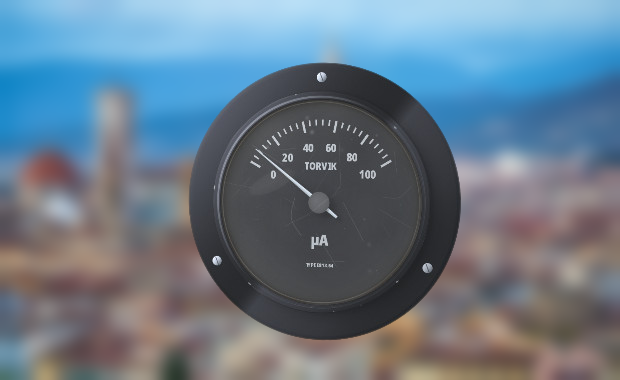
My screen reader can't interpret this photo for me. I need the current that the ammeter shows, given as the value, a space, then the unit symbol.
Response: 8 µA
